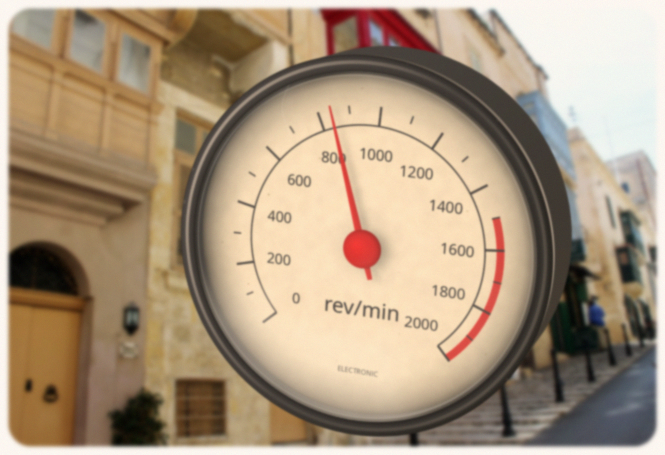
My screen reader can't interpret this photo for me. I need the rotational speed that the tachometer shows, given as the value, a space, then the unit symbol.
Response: 850 rpm
